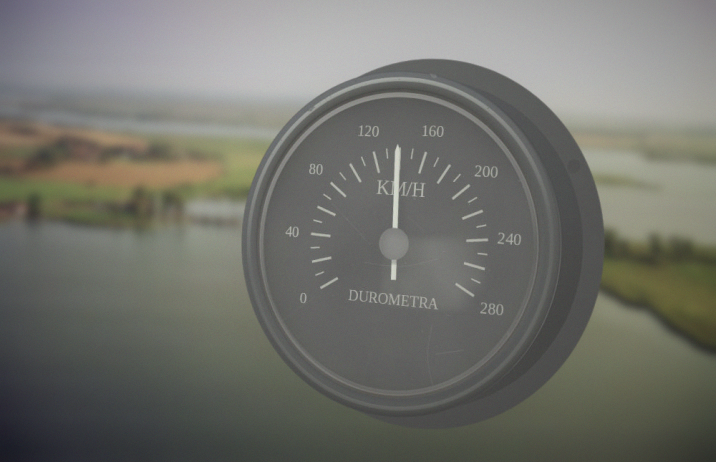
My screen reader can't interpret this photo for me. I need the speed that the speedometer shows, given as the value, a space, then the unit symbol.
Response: 140 km/h
